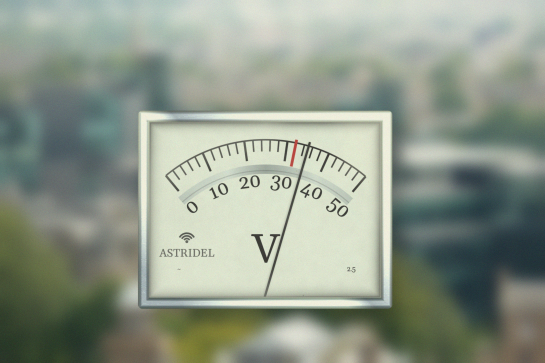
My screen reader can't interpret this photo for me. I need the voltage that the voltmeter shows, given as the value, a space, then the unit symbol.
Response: 35 V
